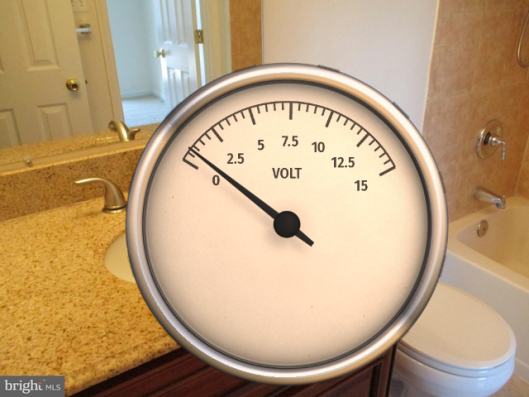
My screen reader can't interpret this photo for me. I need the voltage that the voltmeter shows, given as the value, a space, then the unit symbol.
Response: 0.75 V
